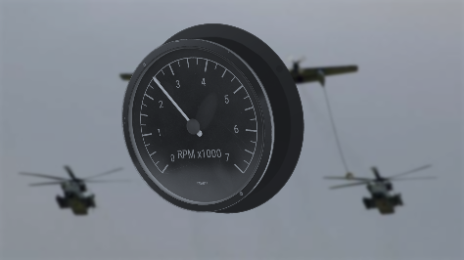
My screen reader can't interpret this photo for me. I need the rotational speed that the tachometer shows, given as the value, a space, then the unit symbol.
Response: 2500 rpm
